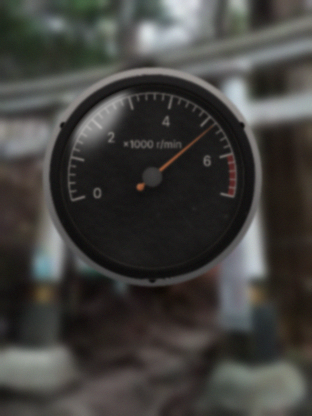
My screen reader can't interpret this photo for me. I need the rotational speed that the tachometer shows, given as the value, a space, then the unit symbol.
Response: 5200 rpm
